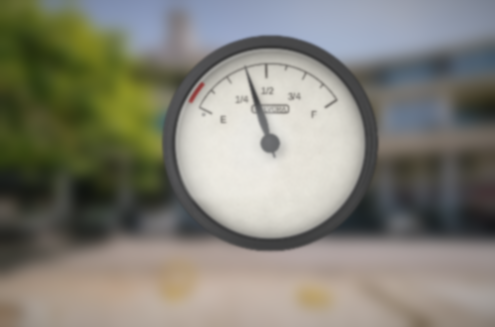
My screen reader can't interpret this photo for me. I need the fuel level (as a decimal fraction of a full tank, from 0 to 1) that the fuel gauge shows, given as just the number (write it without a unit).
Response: 0.375
